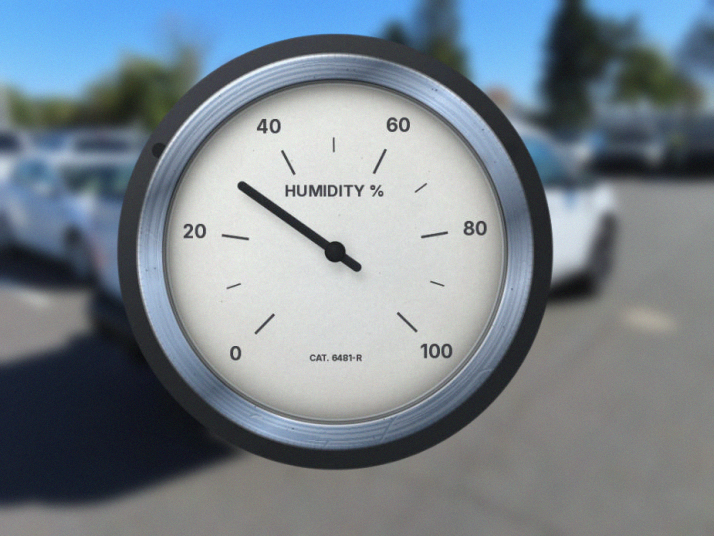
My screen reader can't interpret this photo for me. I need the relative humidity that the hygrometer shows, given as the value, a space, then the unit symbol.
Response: 30 %
